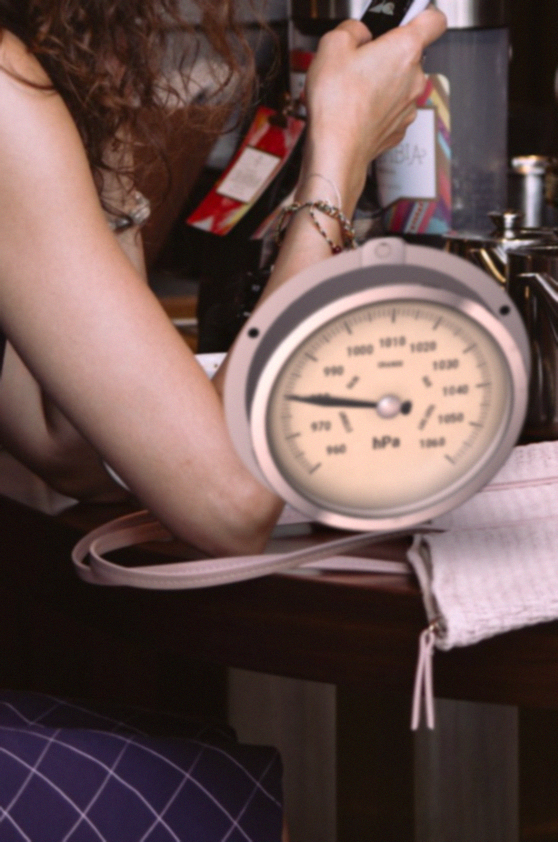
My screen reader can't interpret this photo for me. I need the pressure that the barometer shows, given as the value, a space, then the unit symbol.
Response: 980 hPa
